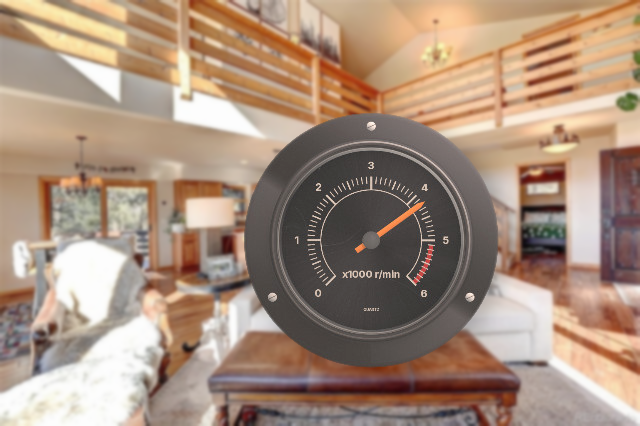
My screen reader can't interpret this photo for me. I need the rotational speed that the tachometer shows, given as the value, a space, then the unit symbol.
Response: 4200 rpm
